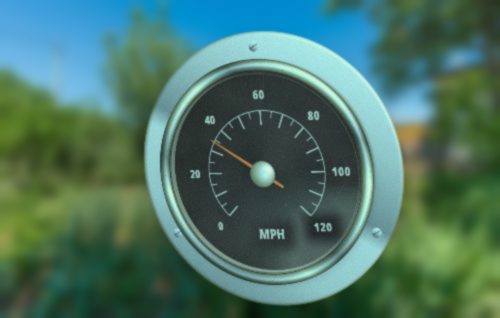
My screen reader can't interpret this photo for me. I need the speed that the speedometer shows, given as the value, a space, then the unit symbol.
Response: 35 mph
